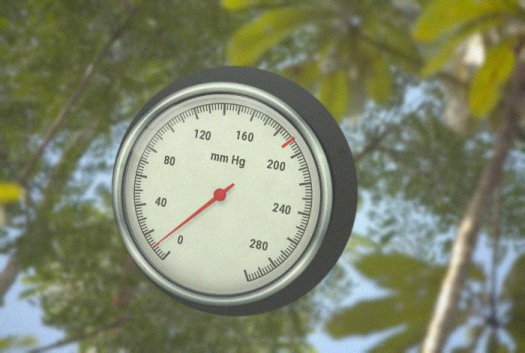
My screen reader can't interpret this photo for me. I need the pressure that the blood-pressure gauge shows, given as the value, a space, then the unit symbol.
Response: 10 mmHg
